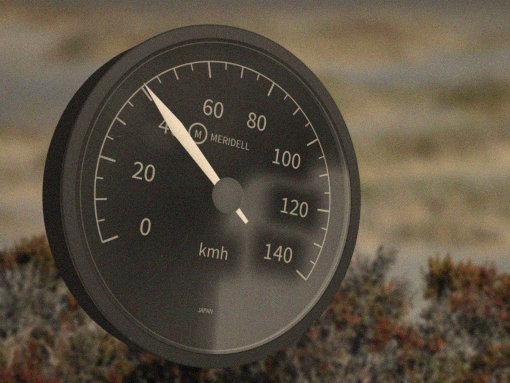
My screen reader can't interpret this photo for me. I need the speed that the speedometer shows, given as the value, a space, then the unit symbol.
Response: 40 km/h
